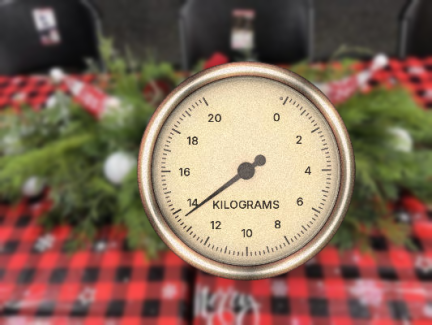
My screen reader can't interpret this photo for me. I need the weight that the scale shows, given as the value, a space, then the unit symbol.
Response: 13.6 kg
